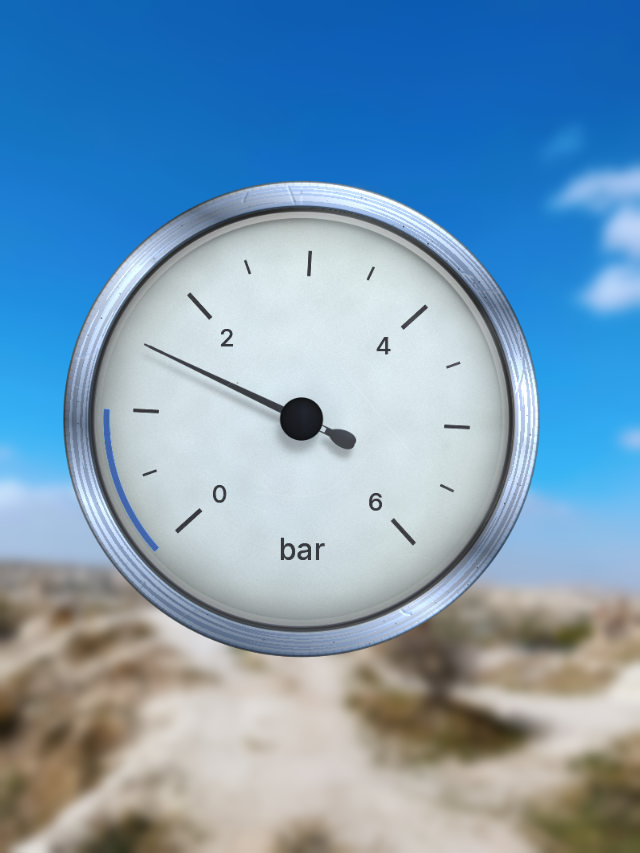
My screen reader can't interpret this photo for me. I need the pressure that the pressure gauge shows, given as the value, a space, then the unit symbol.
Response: 1.5 bar
